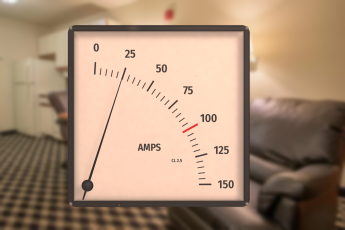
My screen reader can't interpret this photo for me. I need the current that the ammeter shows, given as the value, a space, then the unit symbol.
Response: 25 A
